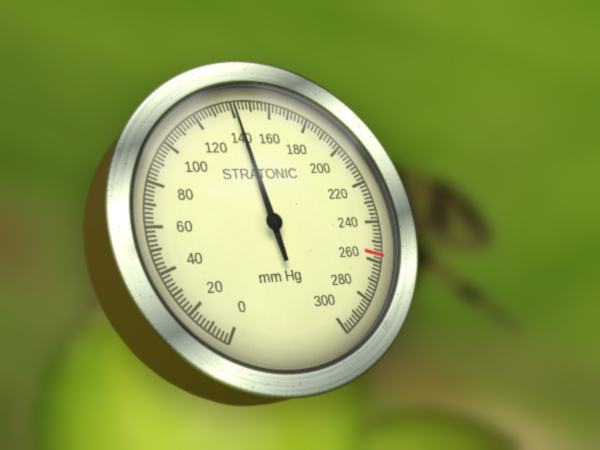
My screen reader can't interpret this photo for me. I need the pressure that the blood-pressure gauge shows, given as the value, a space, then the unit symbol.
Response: 140 mmHg
